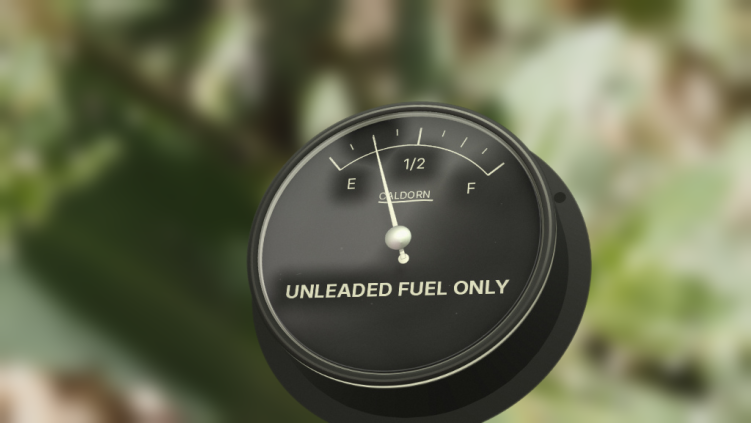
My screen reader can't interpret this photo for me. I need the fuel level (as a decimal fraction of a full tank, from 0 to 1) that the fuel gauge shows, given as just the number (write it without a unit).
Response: 0.25
